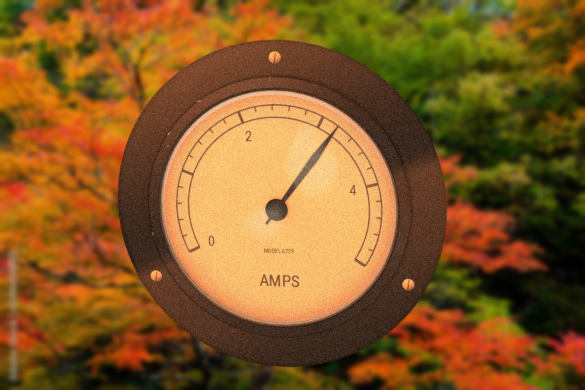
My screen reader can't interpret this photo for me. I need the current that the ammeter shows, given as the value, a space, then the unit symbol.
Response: 3.2 A
